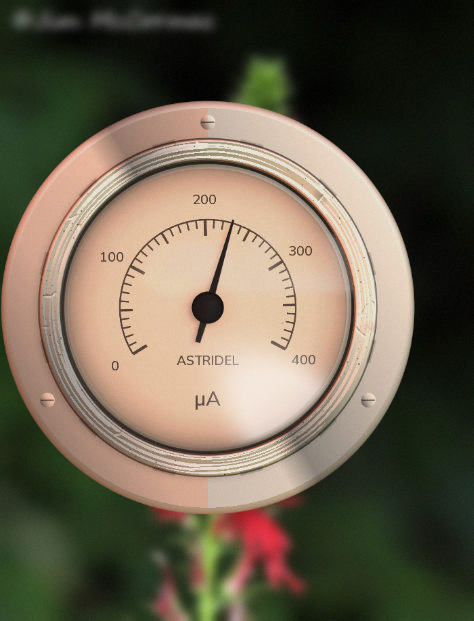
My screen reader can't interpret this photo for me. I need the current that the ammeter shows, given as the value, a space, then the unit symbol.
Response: 230 µA
